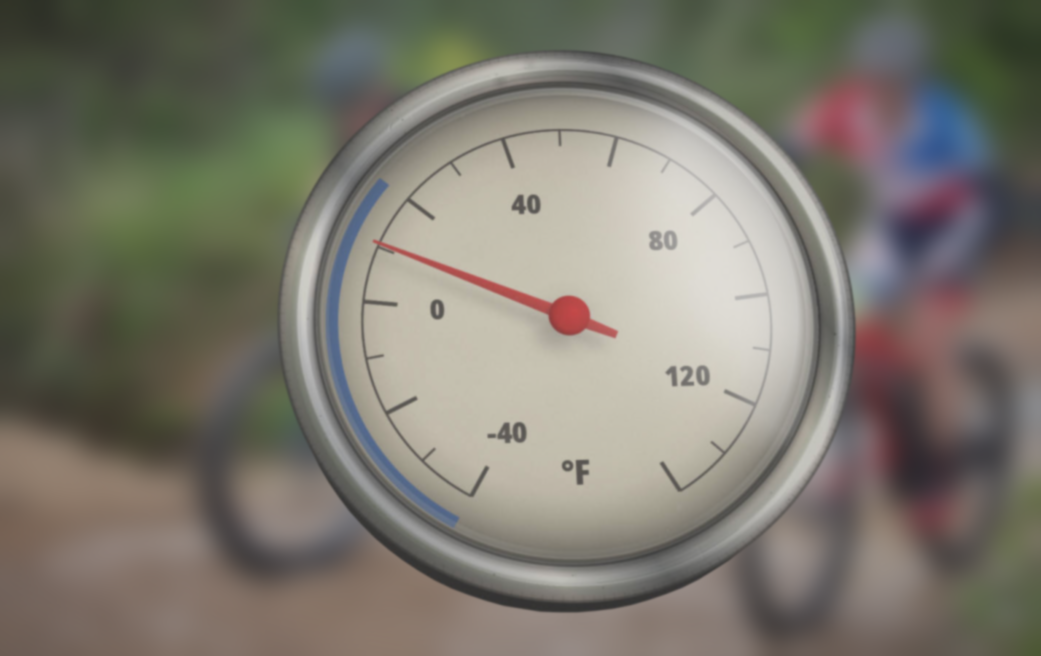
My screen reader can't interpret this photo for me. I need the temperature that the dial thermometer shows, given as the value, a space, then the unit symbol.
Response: 10 °F
